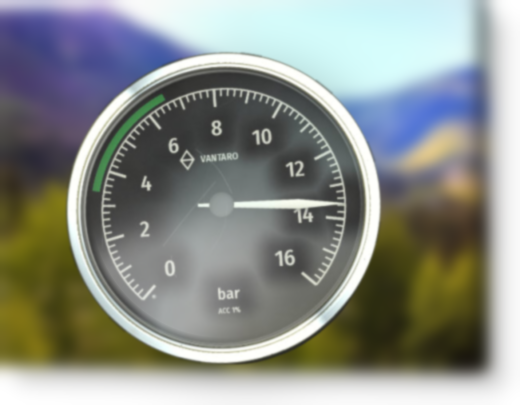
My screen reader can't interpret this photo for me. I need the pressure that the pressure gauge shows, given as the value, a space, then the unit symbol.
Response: 13.6 bar
